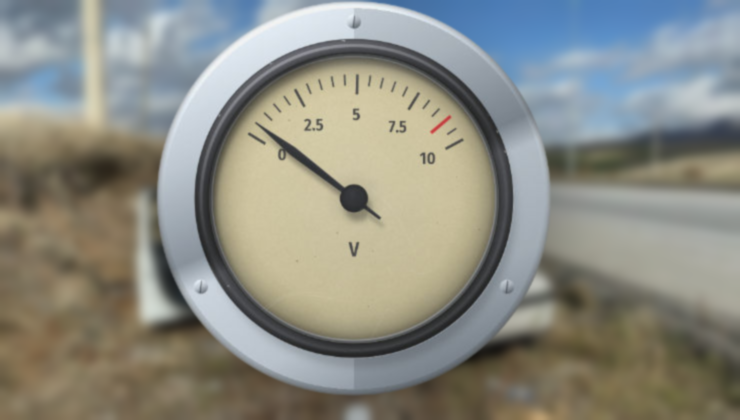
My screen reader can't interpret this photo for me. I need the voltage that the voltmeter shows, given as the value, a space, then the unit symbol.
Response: 0.5 V
